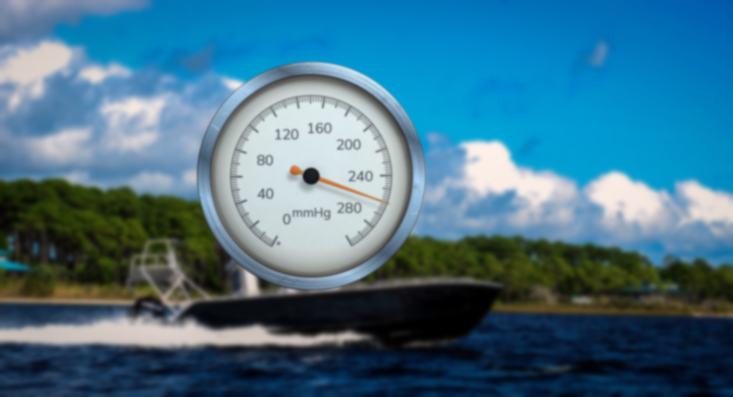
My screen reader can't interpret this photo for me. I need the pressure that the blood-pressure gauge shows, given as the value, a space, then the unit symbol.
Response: 260 mmHg
